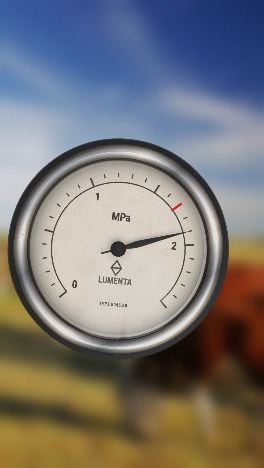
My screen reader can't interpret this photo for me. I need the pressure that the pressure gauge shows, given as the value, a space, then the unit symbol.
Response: 1.9 MPa
